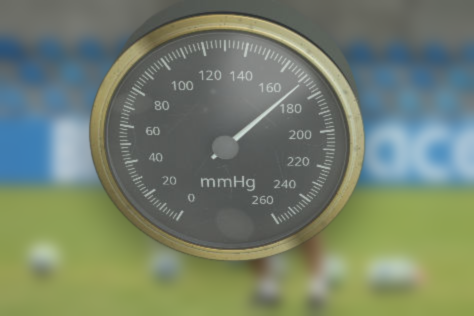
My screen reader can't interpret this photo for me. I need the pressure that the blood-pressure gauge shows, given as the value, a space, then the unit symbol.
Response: 170 mmHg
